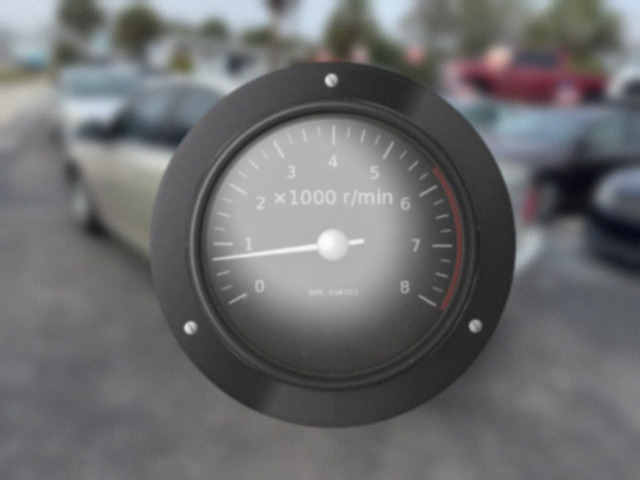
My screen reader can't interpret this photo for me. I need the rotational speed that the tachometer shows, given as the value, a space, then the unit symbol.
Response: 750 rpm
